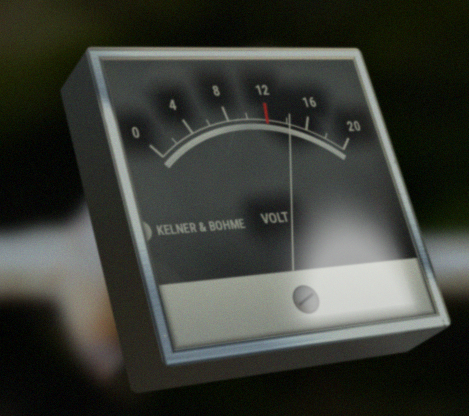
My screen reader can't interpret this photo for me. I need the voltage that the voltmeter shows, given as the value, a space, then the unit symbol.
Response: 14 V
